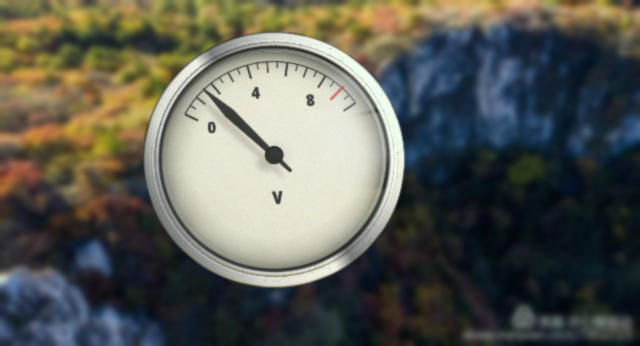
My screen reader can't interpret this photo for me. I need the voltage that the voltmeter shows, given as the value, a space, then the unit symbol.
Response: 1.5 V
